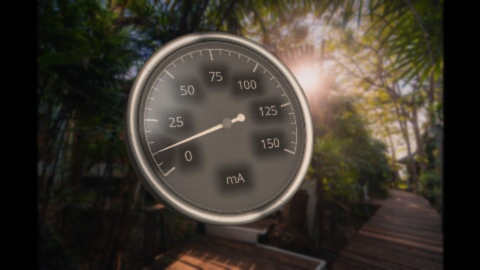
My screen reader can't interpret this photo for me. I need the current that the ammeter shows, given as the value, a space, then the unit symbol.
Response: 10 mA
